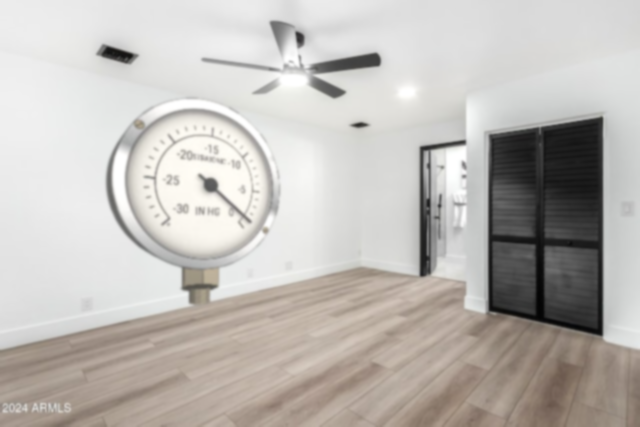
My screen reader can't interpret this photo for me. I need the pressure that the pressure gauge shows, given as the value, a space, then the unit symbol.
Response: -1 inHg
